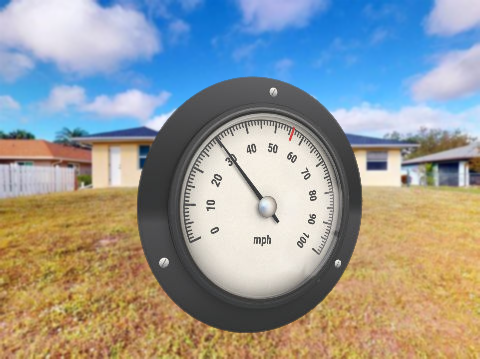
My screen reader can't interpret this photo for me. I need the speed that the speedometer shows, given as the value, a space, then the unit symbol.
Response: 30 mph
